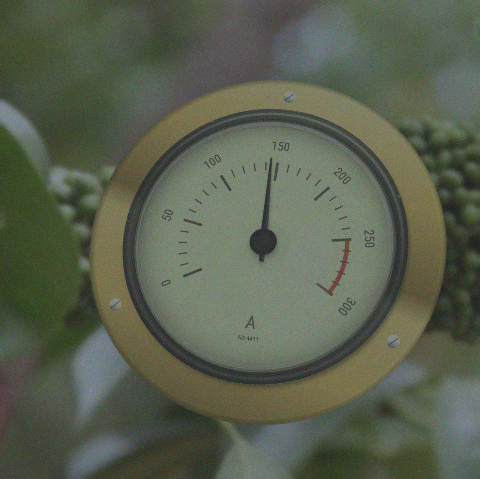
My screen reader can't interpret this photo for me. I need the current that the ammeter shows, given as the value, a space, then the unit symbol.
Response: 145 A
